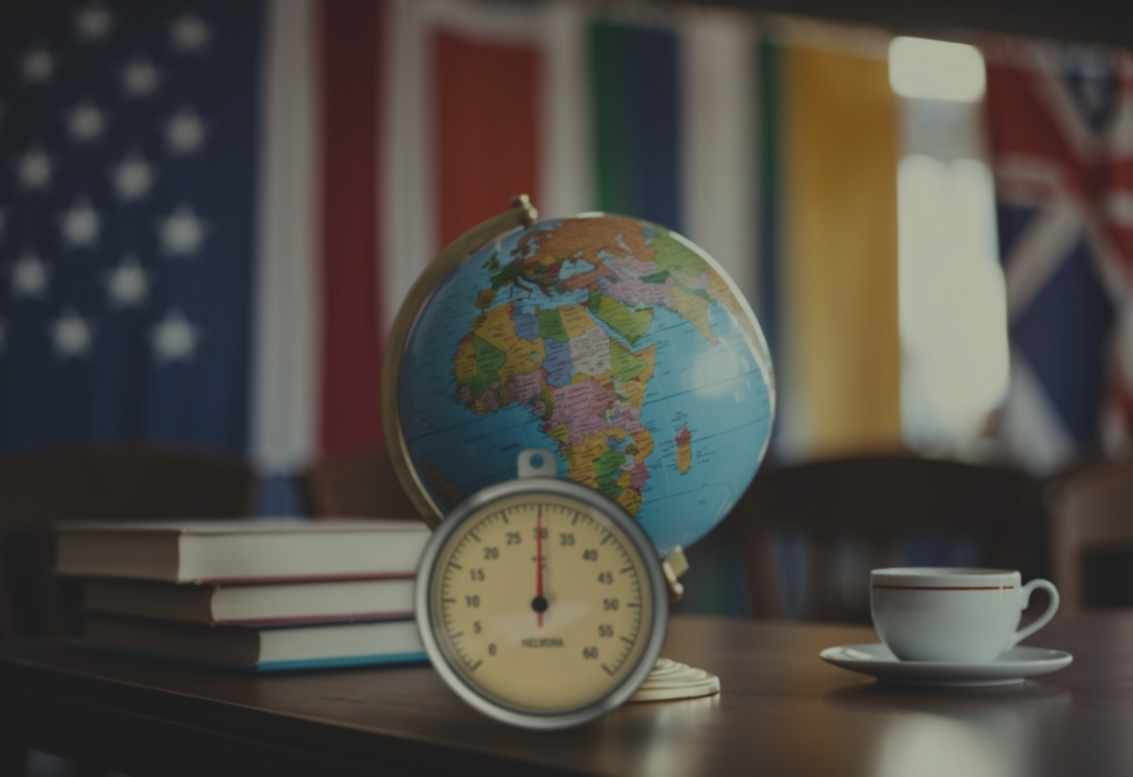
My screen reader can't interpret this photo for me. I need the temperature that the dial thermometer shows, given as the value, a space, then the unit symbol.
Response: 30 °C
